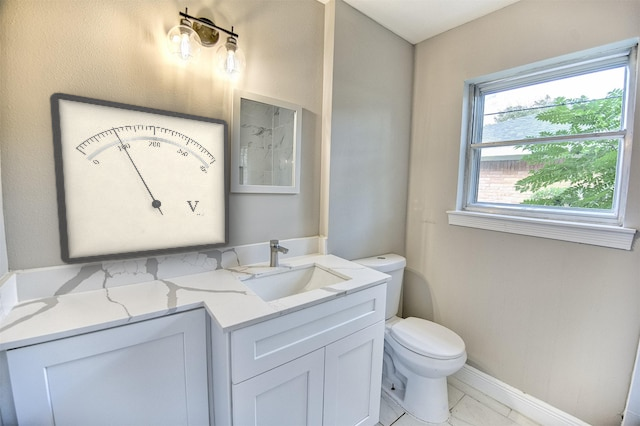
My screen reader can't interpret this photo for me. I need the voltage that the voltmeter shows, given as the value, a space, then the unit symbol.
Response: 100 V
